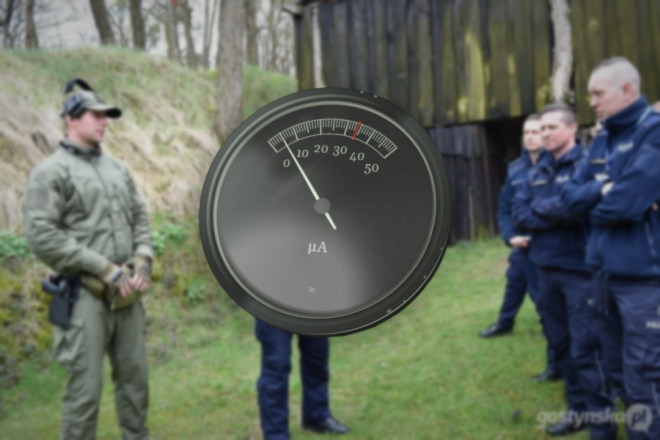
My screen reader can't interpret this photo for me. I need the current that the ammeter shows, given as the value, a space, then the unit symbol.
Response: 5 µA
